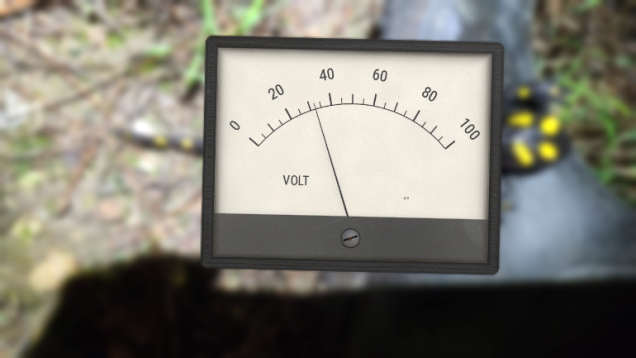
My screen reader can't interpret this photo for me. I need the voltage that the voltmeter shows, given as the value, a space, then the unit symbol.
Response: 32.5 V
